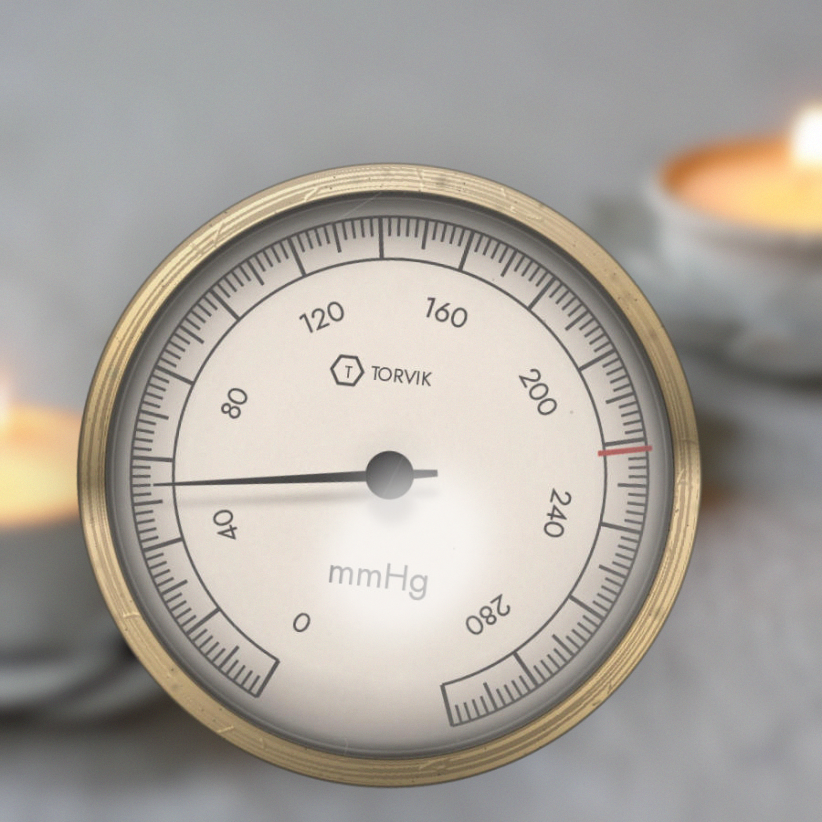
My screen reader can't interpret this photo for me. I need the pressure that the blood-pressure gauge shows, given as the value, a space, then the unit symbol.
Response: 54 mmHg
